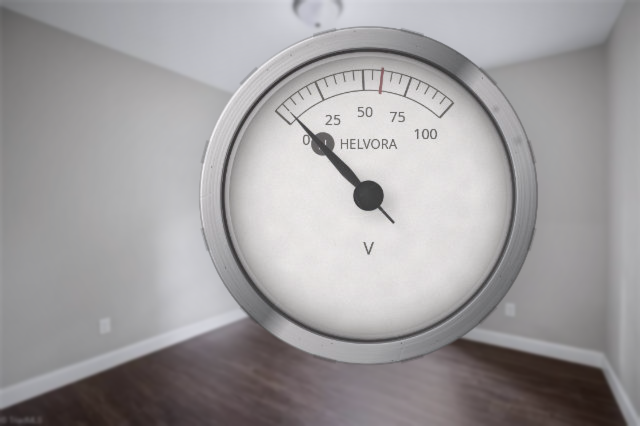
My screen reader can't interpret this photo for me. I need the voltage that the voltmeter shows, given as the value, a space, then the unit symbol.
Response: 5 V
